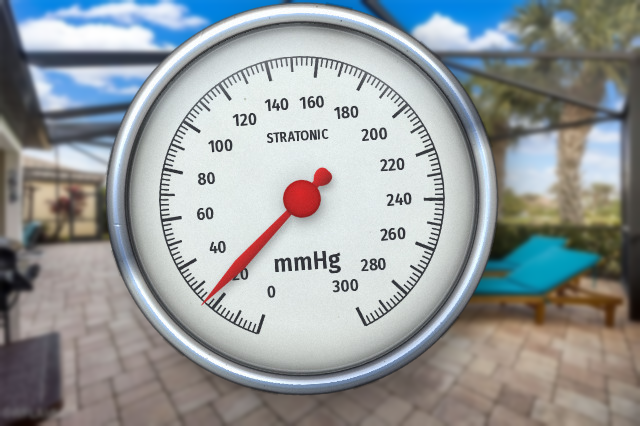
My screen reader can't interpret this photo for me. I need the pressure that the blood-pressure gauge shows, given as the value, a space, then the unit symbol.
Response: 24 mmHg
